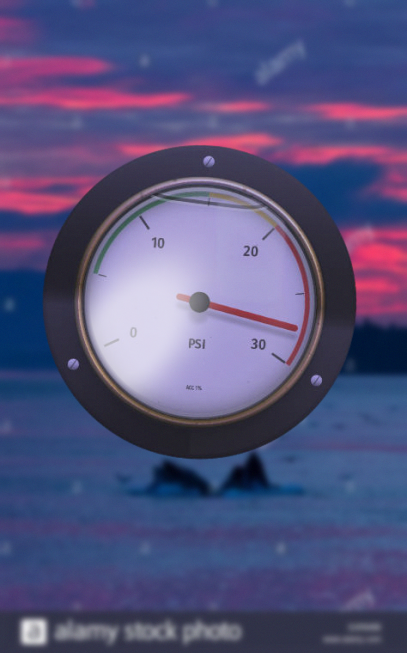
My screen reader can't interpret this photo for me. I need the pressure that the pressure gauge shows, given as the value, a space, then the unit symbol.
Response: 27.5 psi
